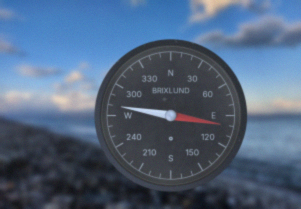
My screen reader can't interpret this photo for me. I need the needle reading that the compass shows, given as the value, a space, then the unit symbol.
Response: 100 °
